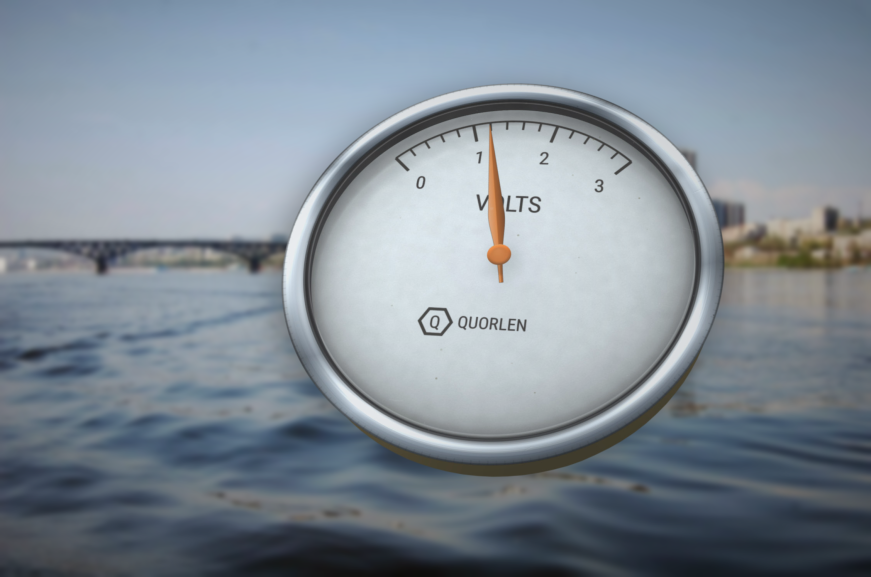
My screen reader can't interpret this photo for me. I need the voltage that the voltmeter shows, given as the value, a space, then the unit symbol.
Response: 1.2 V
